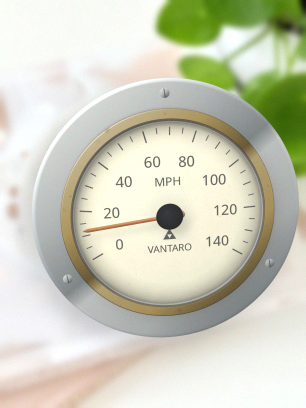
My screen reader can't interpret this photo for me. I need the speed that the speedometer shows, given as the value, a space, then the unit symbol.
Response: 12.5 mph
